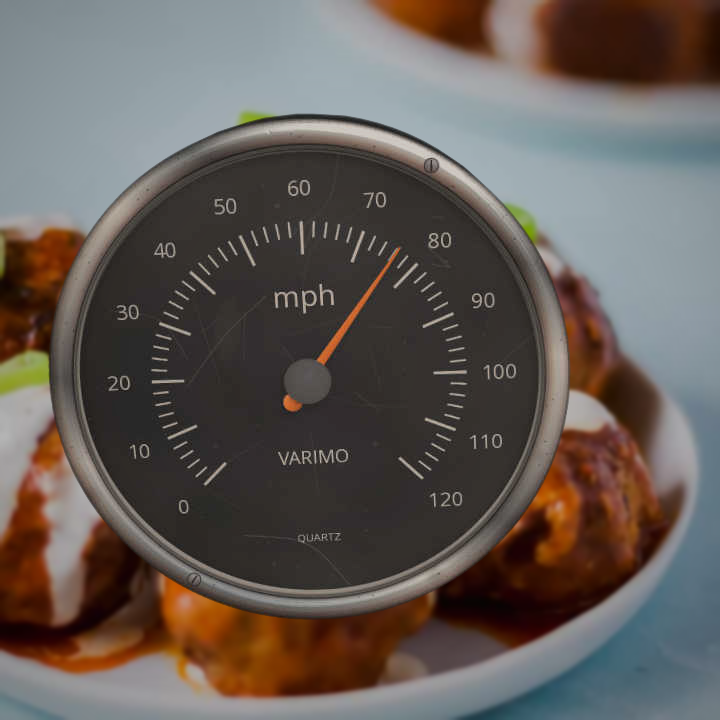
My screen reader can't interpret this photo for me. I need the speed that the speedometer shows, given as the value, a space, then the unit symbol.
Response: 76 mph
